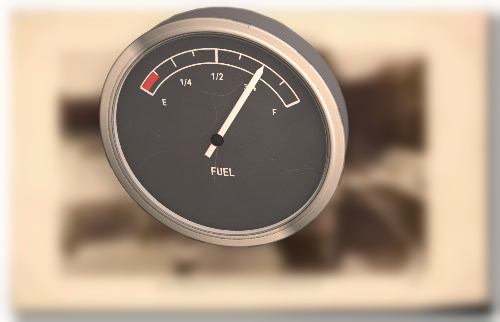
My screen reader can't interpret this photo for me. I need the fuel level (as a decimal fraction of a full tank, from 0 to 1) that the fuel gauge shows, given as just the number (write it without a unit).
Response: 0.75
